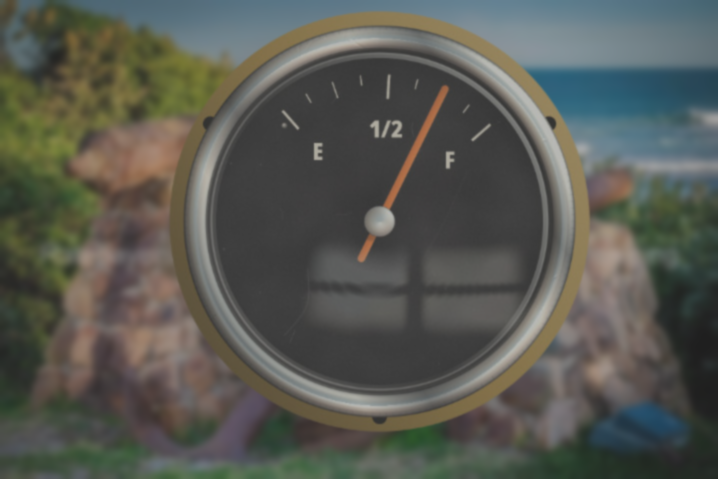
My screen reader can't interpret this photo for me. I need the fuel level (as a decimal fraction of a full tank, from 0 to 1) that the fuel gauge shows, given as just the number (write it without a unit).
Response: 0.75
